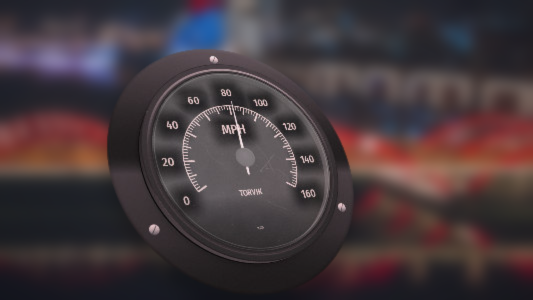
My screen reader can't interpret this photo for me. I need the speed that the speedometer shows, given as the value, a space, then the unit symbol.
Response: 80 mph
